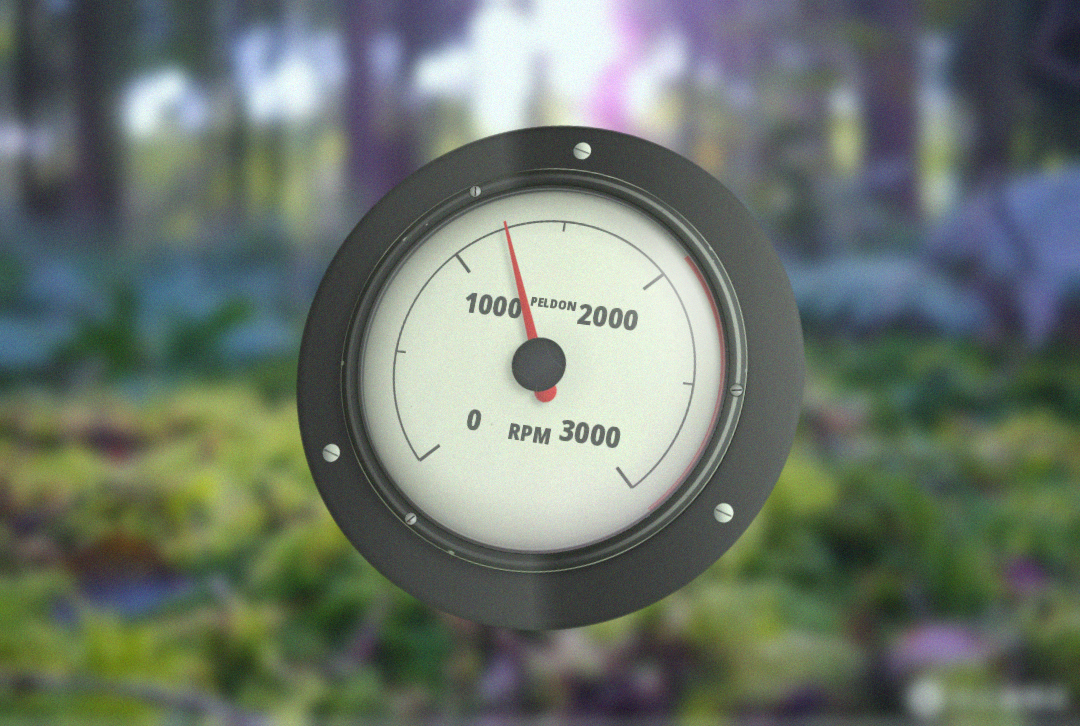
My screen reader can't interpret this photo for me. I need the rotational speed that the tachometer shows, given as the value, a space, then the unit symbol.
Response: 1250 rpm
